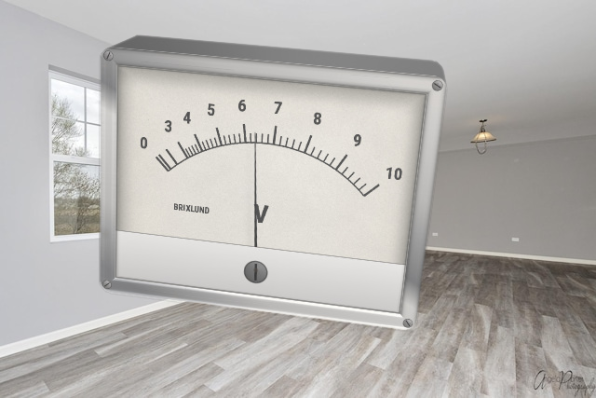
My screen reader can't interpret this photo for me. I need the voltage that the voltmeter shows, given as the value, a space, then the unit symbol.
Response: 6.4 V
